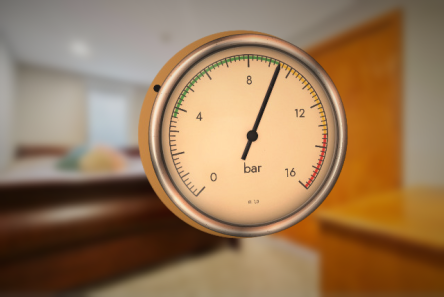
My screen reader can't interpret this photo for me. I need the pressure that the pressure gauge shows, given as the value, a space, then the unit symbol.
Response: 9.4 bar
